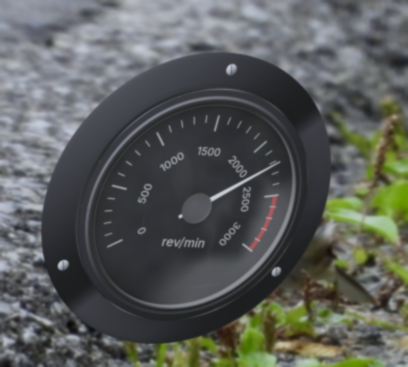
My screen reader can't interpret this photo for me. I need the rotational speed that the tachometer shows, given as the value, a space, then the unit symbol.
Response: 2200 rpm
